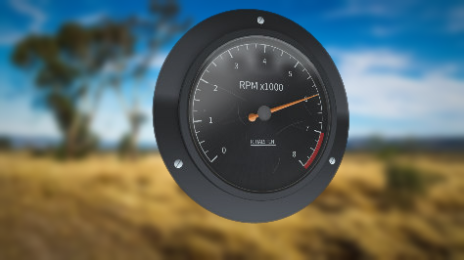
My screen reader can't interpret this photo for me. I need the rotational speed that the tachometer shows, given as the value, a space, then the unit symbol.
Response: 6000 rpm
